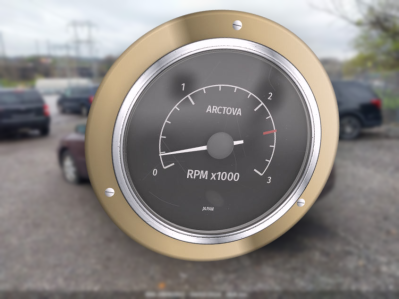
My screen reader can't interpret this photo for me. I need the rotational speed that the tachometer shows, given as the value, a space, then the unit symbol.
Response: 200 rpm
